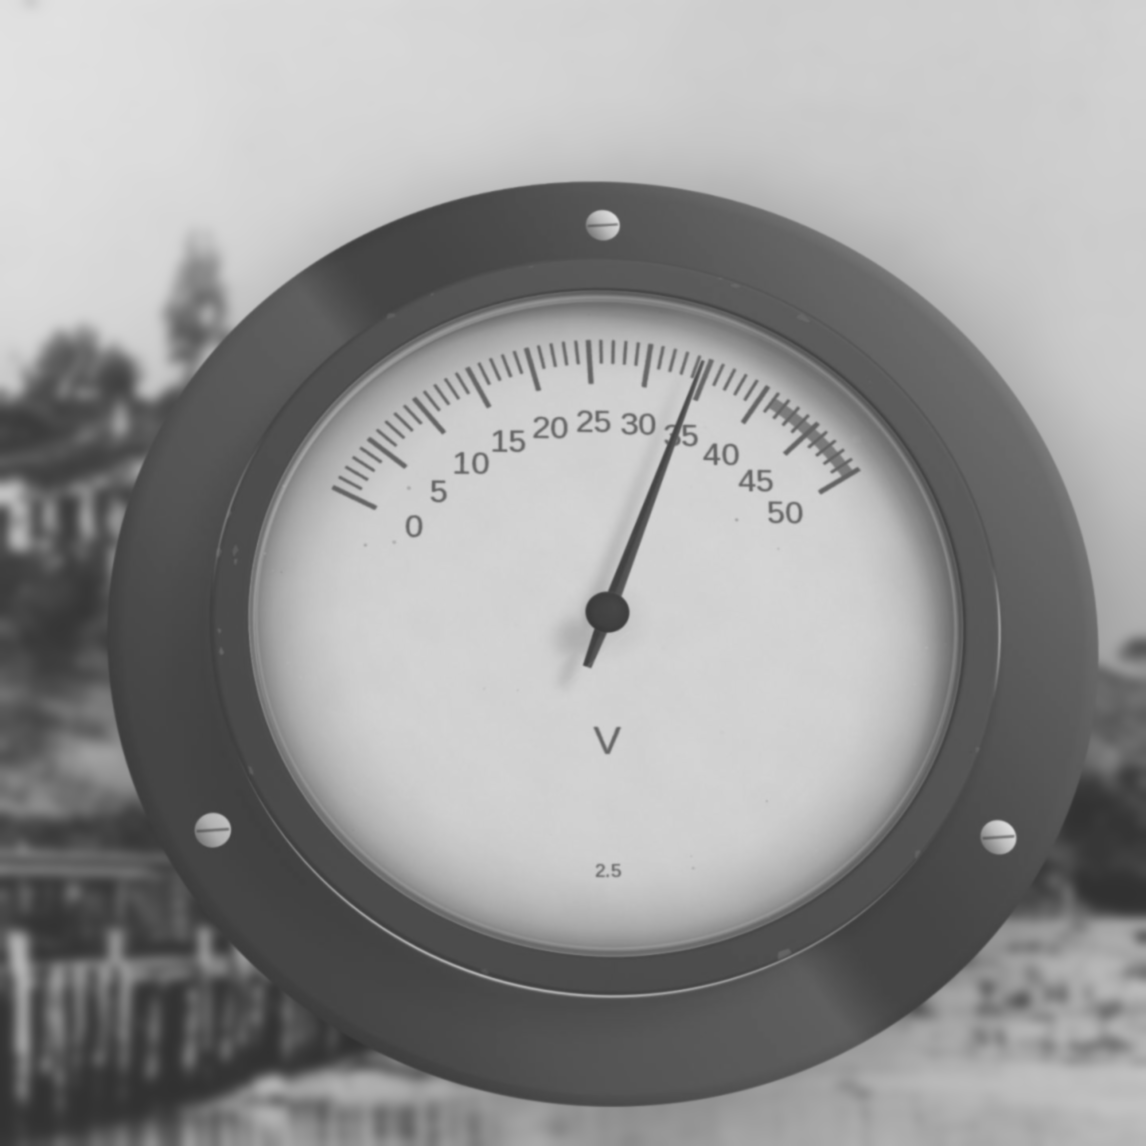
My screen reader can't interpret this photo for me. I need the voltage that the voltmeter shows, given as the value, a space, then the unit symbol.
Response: 34.5 V
